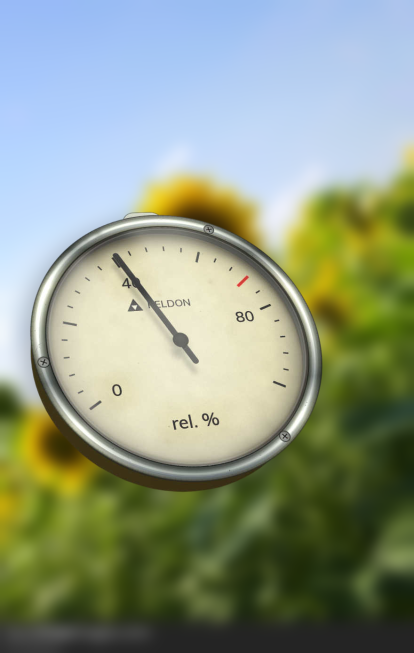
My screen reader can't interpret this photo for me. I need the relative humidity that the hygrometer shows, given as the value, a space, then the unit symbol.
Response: 40 %
